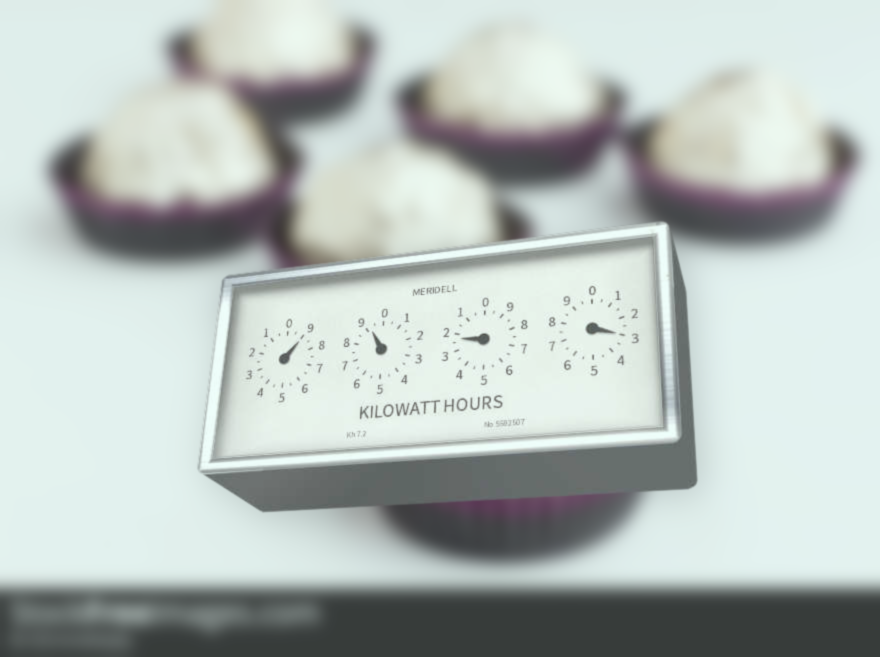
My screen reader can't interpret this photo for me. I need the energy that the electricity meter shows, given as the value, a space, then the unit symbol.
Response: 8923 kWh
